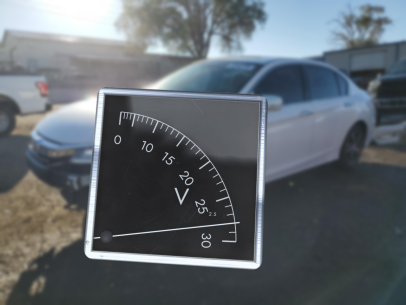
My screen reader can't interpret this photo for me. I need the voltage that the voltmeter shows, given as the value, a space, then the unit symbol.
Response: 28 V
